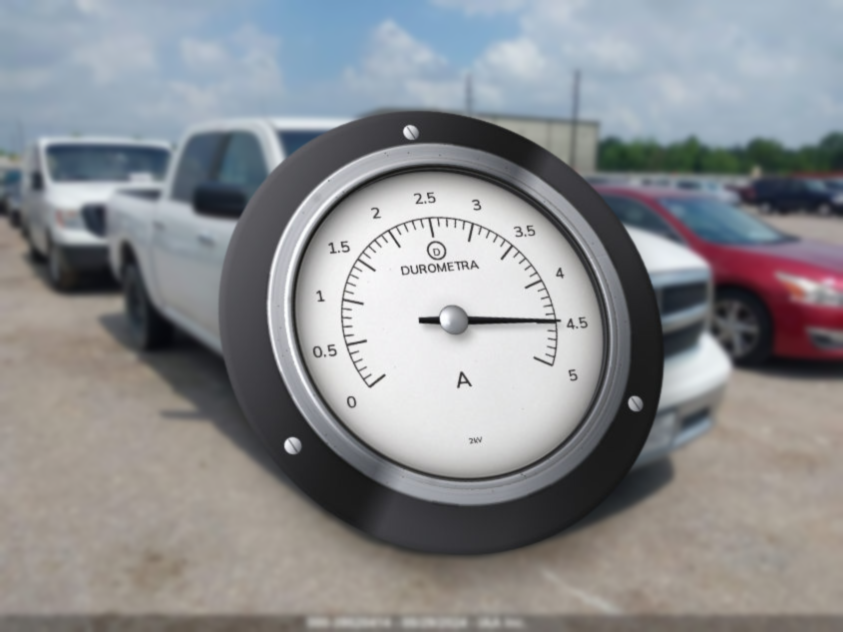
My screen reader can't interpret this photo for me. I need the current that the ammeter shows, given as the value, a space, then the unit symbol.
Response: 4.5 A
